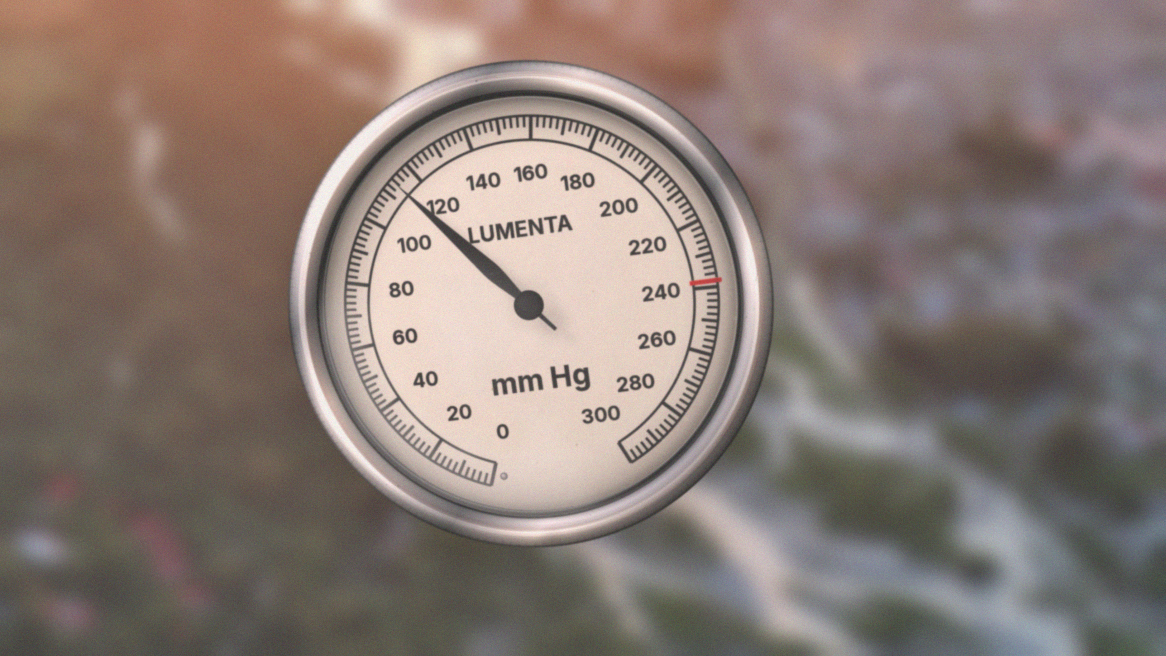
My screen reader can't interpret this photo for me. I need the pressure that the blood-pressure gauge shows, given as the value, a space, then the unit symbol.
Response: 114 mmHg
